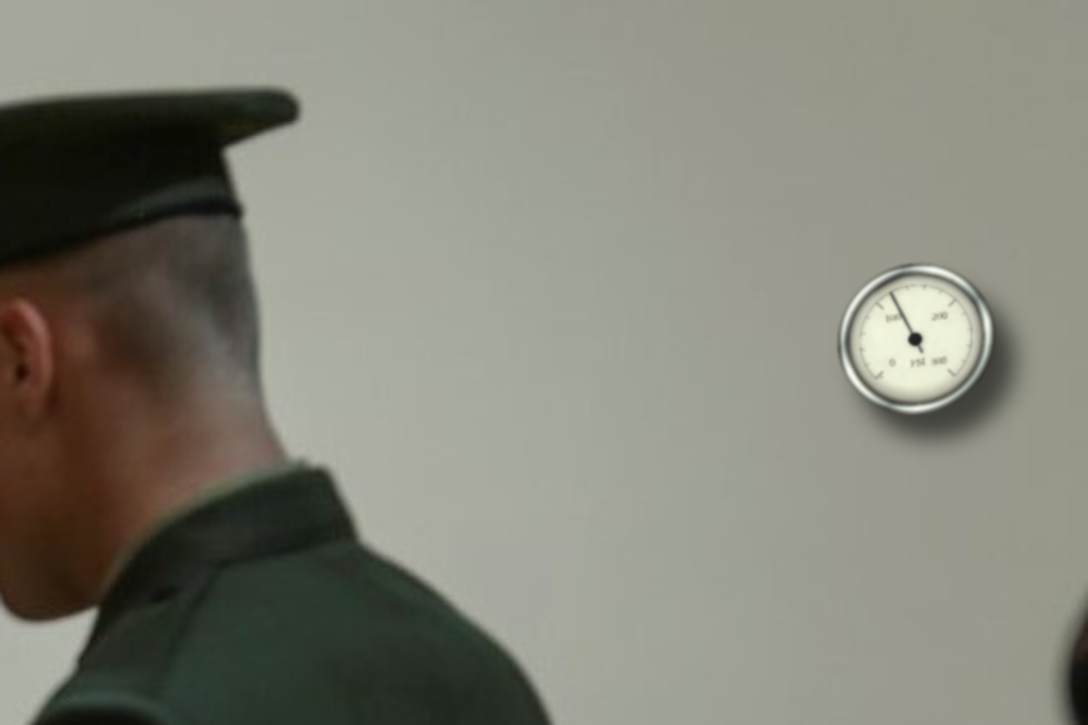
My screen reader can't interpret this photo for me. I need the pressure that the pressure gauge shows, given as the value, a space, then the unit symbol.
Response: 120 psi
